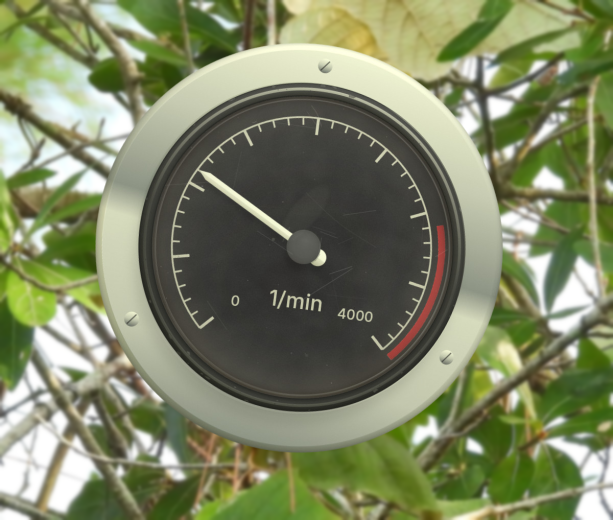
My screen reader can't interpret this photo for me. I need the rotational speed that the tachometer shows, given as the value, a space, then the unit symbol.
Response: 1100 rpm
